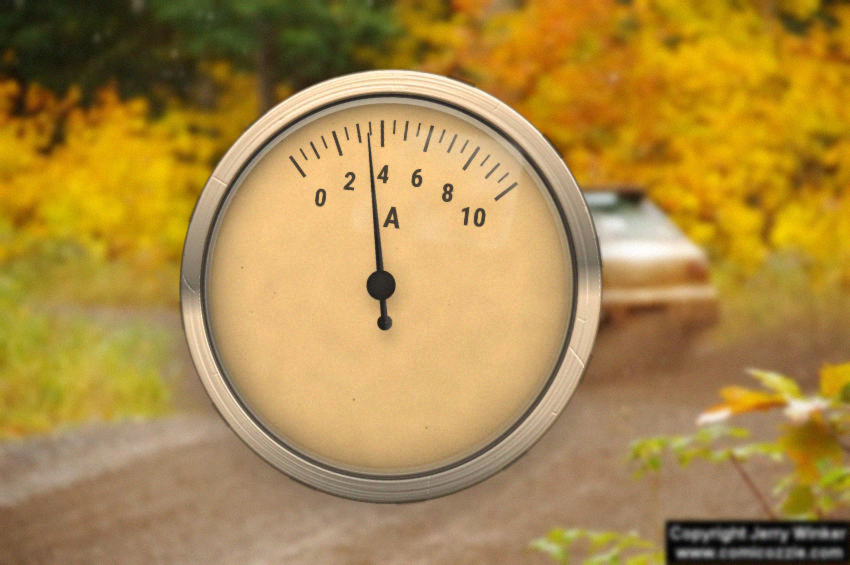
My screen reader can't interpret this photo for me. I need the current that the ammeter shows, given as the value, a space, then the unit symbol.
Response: 3.5 A
